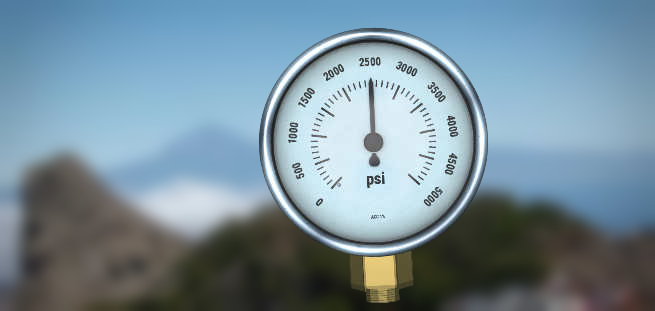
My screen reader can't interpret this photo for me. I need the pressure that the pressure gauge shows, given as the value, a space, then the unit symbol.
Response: 2500 psi
